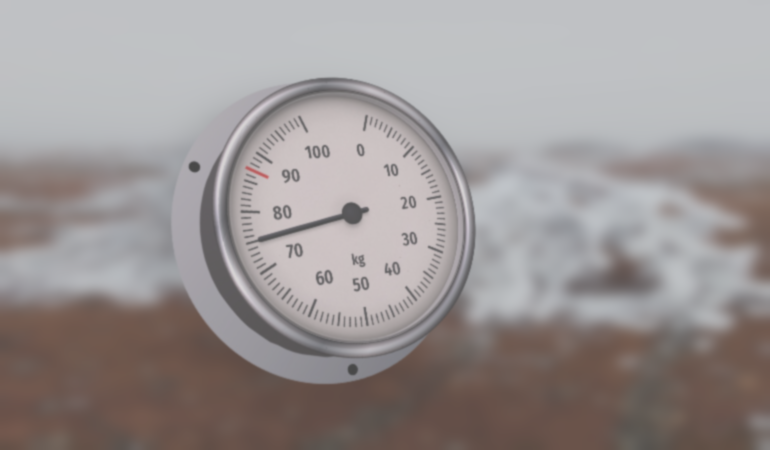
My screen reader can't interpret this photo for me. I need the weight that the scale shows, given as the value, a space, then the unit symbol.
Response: 75 kg
